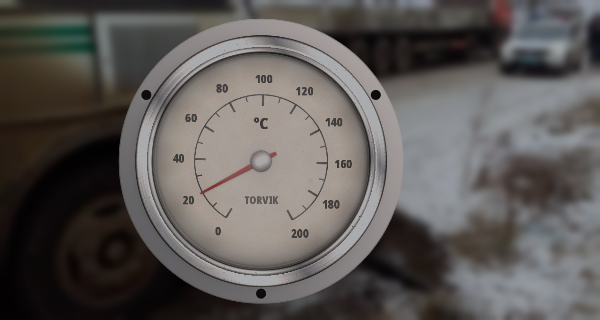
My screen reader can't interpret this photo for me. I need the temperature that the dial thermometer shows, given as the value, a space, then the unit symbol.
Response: 20 °C
